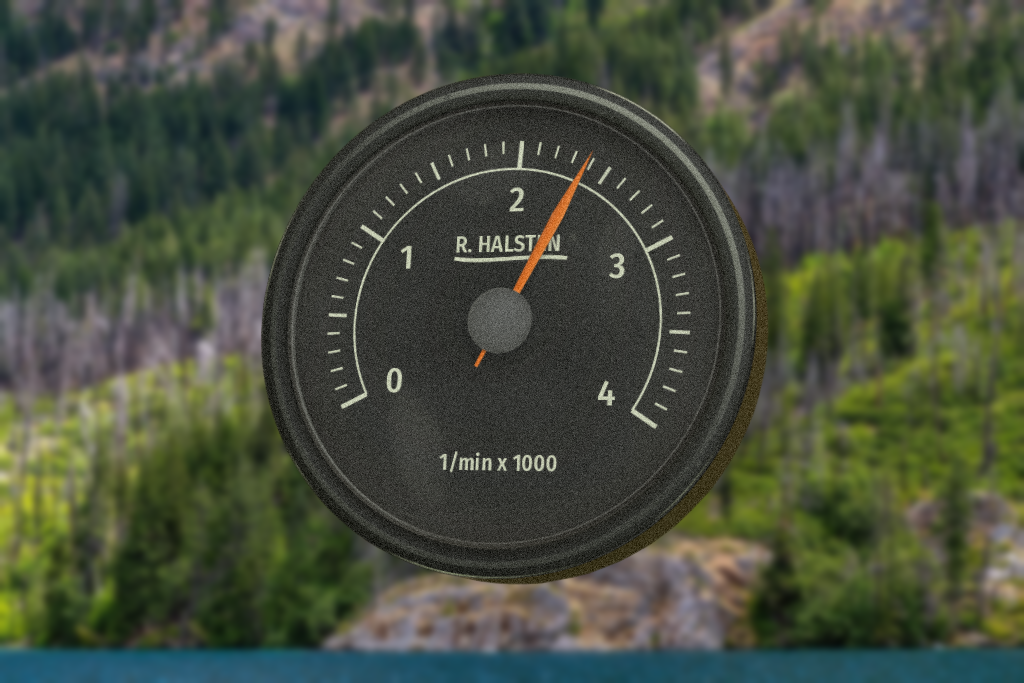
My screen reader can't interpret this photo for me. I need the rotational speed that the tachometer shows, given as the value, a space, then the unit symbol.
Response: 2400 rpm
